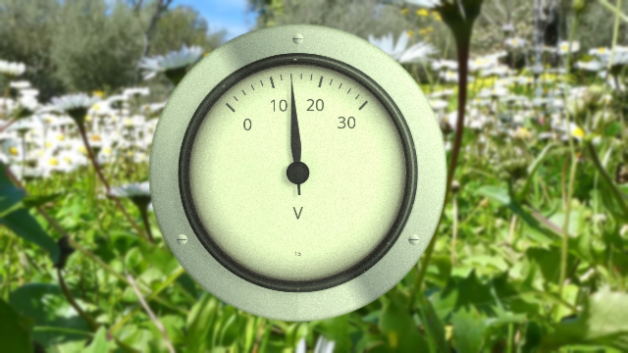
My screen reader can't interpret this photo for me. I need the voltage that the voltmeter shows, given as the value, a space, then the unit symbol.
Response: 14 V
